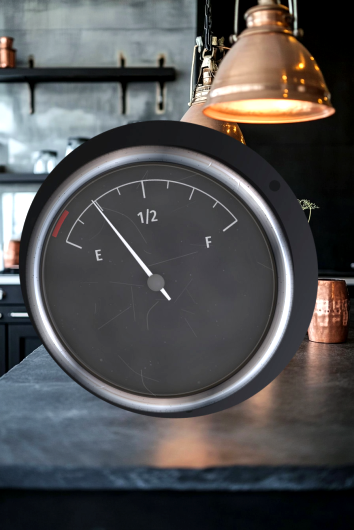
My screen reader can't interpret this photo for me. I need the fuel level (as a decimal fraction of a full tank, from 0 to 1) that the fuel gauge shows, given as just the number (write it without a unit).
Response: 0.25
